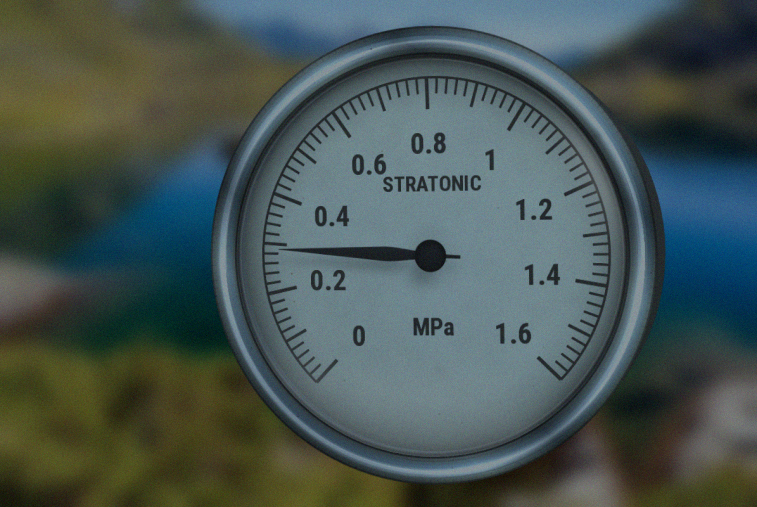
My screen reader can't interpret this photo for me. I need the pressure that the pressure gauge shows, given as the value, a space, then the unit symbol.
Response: 0.29 MPa
